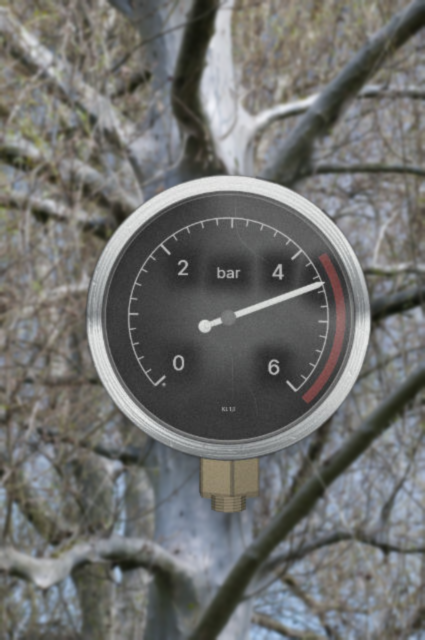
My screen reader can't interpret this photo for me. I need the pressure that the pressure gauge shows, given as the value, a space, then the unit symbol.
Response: 4.5 bar
